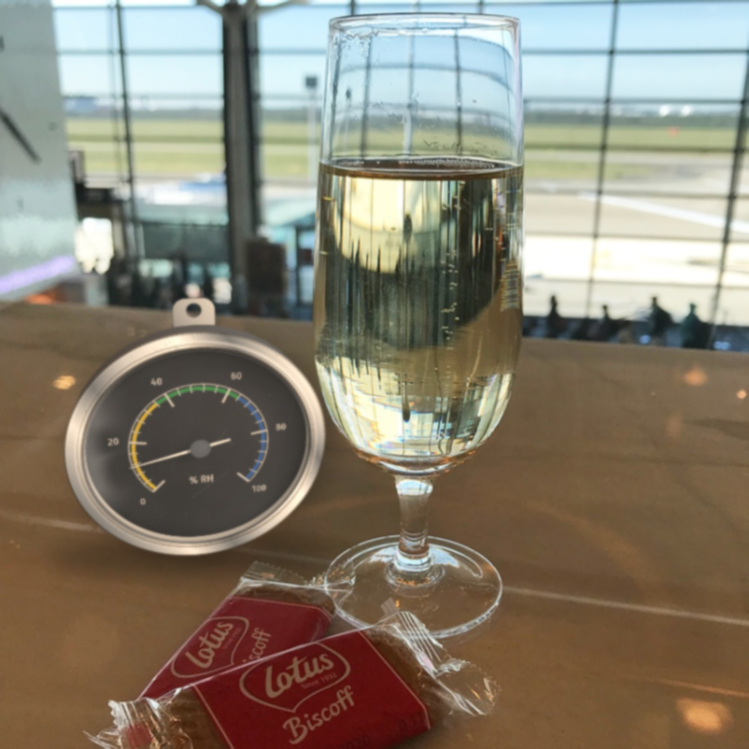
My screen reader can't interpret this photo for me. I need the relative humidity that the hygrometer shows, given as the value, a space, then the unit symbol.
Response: 12 %
